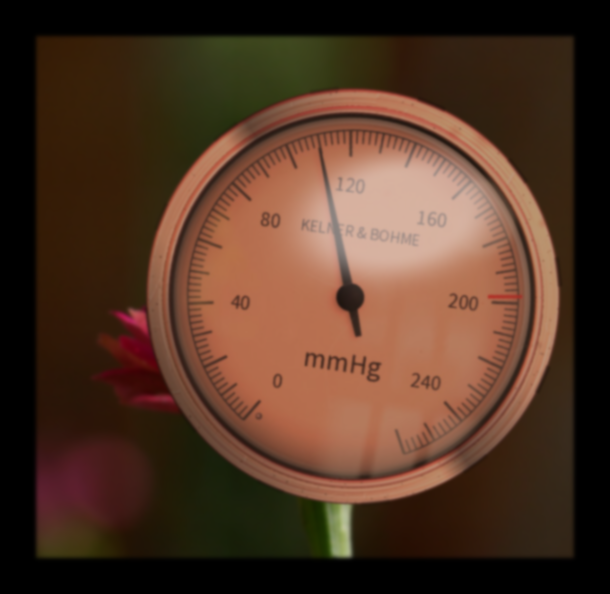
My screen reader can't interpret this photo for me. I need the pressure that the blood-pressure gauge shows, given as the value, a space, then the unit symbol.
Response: 110 mmHg
